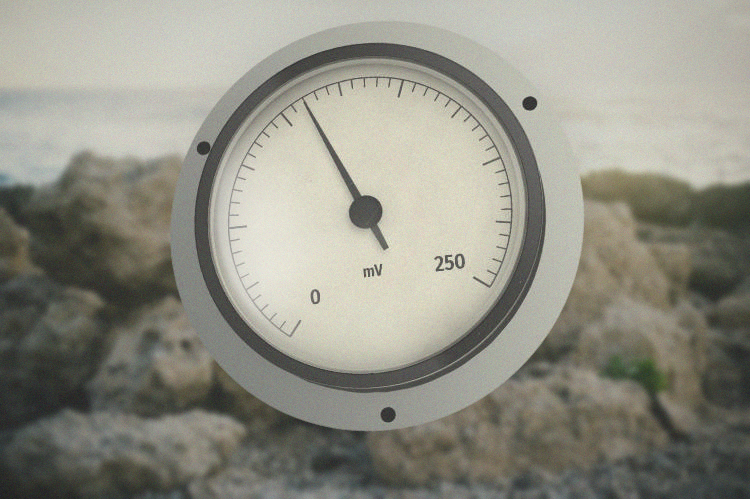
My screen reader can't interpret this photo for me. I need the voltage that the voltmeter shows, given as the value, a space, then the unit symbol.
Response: 110 mV
